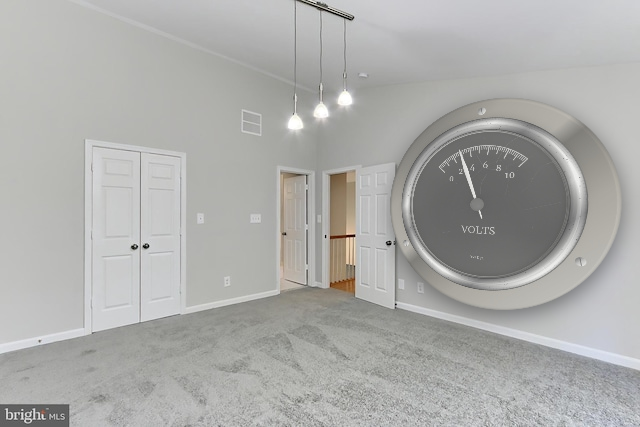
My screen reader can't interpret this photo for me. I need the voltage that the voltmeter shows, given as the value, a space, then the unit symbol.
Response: 3 V
